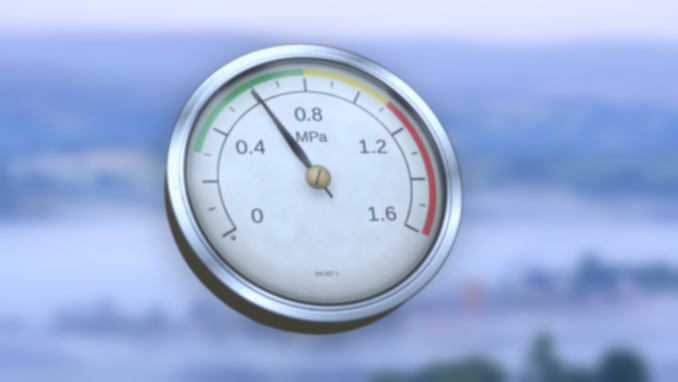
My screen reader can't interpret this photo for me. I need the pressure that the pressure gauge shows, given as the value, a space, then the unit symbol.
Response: 0.6 MPa
